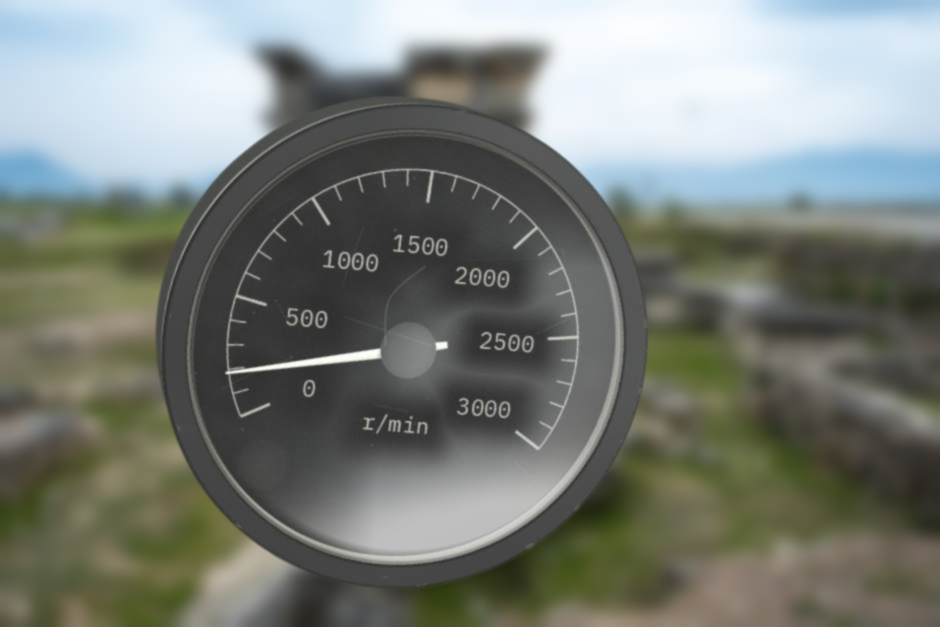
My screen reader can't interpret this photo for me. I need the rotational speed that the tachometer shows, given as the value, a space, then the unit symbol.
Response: 200 rpm
